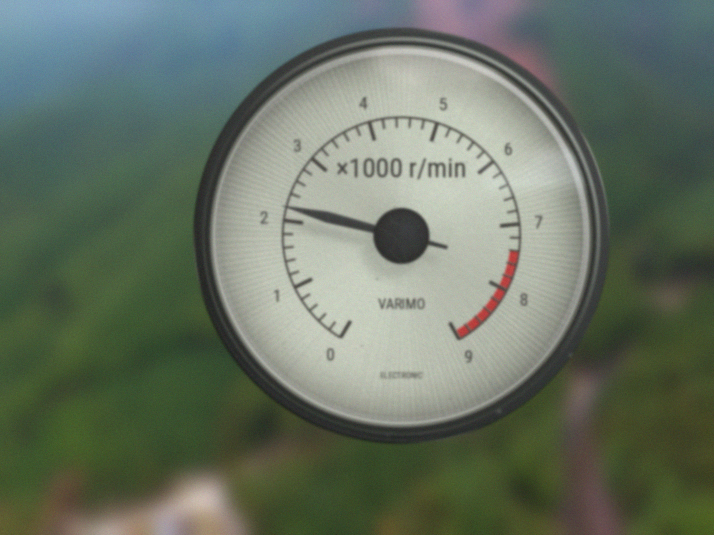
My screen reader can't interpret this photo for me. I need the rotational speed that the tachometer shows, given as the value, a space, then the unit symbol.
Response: 2200 rpm
